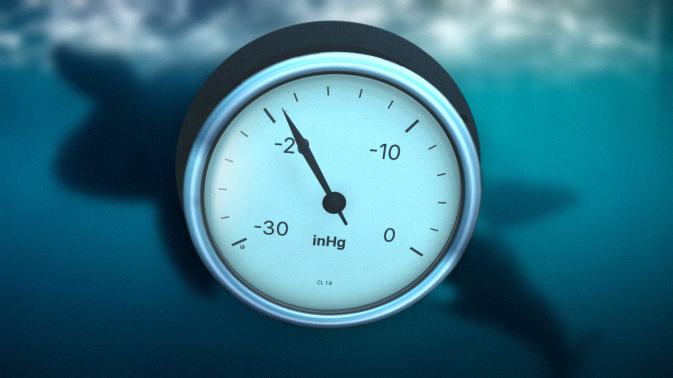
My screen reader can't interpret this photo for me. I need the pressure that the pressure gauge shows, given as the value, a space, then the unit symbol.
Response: -19 inHg
